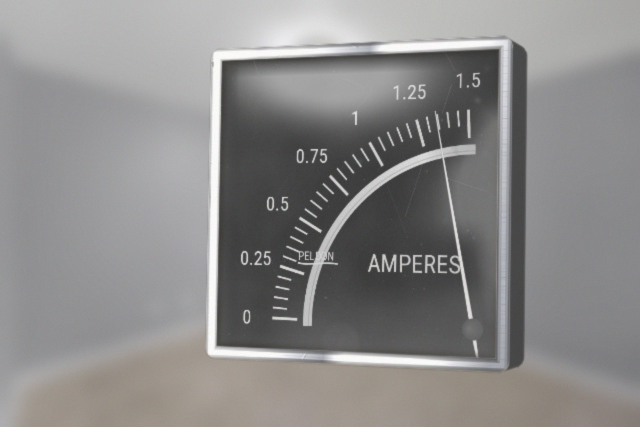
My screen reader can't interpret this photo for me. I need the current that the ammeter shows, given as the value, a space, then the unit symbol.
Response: 1.35 A
